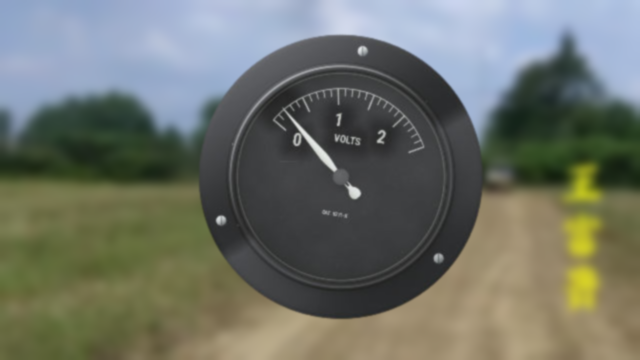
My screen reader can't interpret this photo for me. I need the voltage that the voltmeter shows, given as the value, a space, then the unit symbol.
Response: 0.2 V
